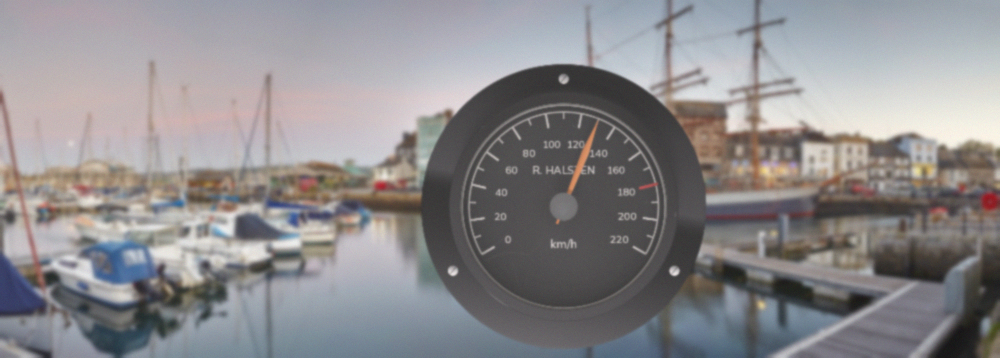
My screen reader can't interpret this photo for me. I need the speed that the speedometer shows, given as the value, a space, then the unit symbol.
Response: 130 km/h
